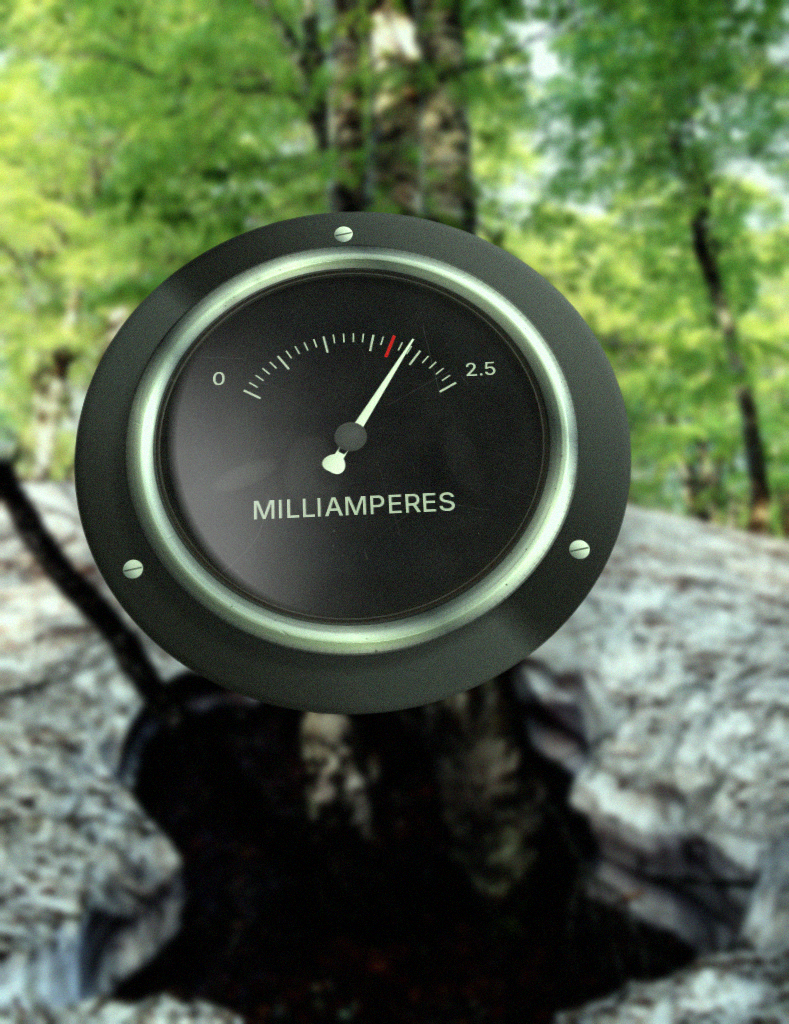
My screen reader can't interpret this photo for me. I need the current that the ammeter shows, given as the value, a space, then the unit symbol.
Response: 1.9 mA
